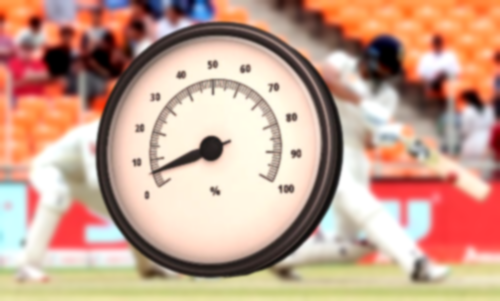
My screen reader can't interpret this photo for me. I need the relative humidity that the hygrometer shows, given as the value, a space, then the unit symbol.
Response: 5 %
